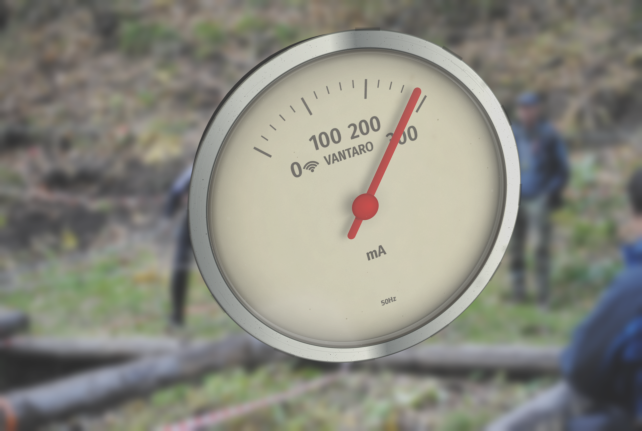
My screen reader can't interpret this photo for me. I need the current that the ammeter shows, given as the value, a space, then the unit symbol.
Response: 280 mA
